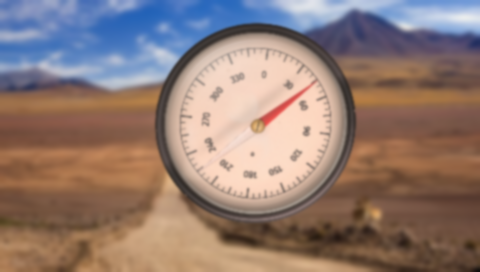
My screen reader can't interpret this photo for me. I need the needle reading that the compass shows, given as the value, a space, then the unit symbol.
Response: 45 °
